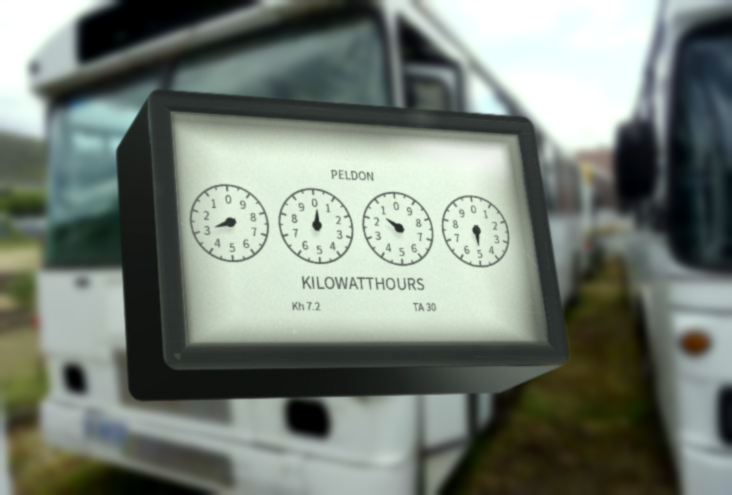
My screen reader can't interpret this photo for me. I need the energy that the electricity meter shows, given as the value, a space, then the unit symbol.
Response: 3015 kWh
